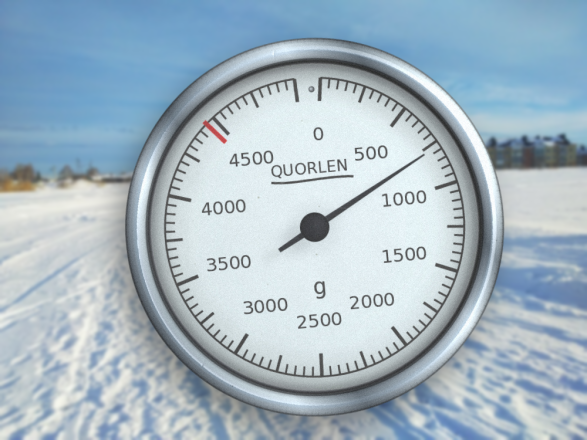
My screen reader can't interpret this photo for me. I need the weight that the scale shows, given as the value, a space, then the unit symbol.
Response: 775 g
